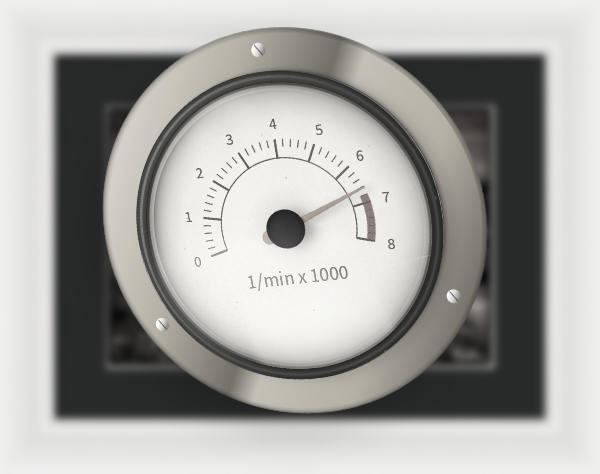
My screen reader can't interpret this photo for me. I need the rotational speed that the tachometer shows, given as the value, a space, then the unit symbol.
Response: 6600 rpm
